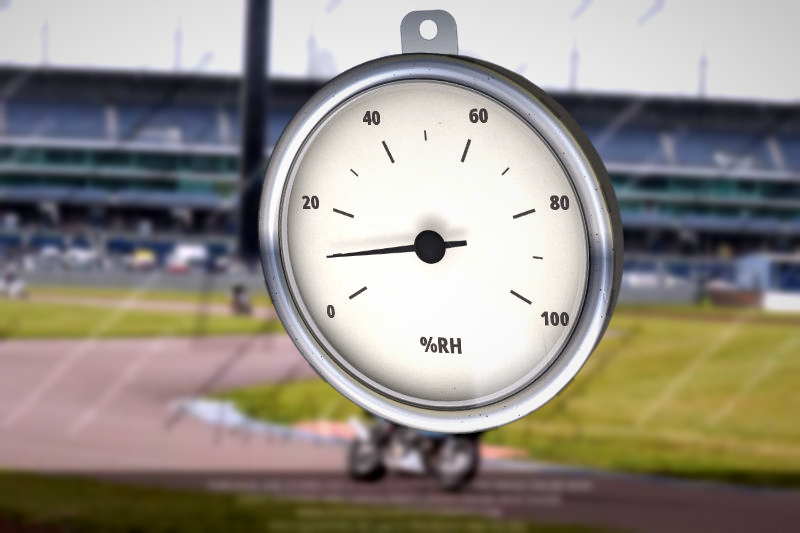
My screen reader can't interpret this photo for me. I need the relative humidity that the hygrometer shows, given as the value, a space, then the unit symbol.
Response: 10 %
